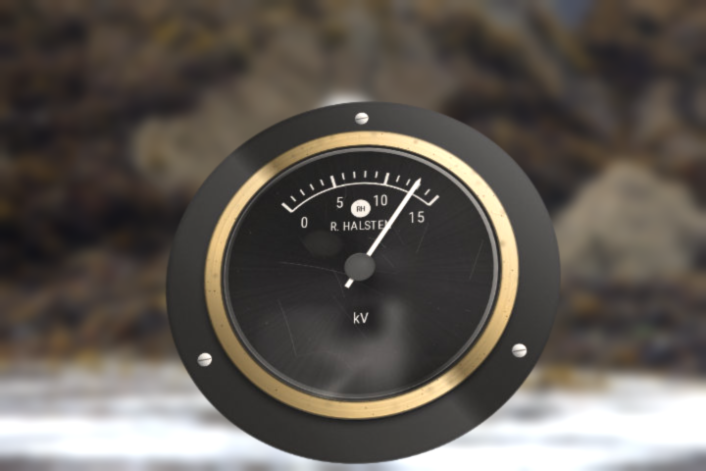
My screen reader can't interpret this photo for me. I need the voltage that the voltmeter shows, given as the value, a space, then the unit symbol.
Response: 13 kV
